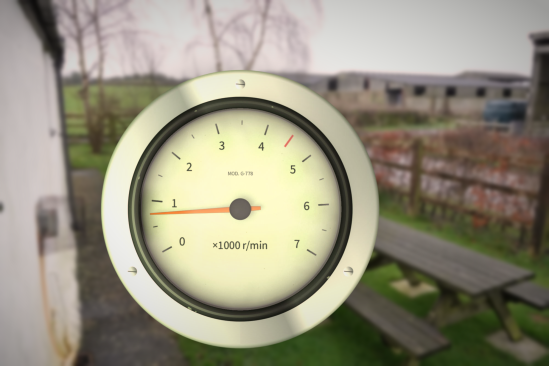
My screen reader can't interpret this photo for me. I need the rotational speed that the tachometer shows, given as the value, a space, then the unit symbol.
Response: 750 rpm
